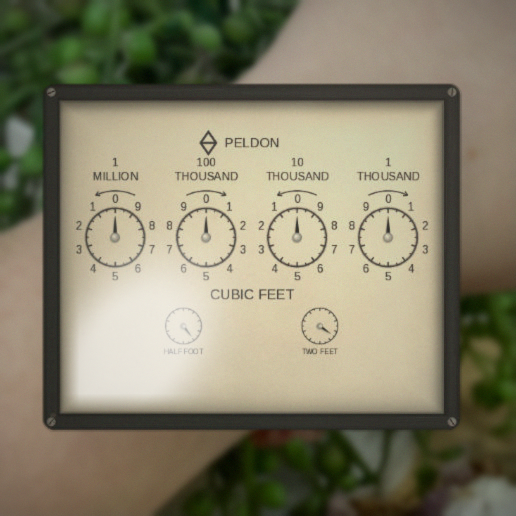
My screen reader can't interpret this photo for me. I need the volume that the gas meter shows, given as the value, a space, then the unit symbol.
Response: 0 ft³
